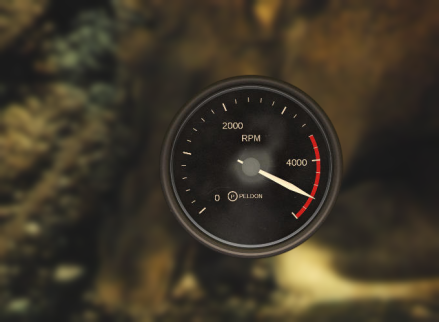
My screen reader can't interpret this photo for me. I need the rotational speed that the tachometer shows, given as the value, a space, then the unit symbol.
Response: 4600 rpm
